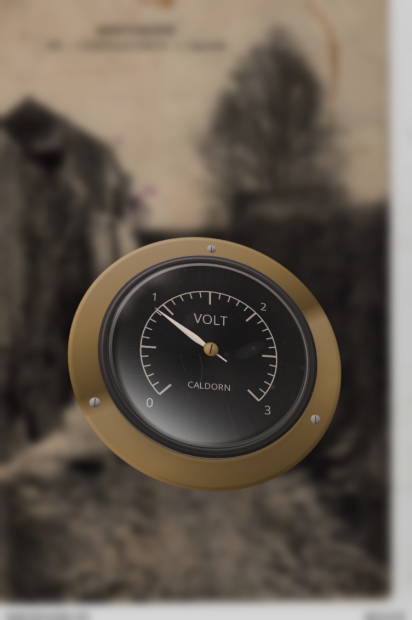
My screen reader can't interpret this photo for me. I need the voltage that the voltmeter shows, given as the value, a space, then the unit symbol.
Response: 0.9 V
